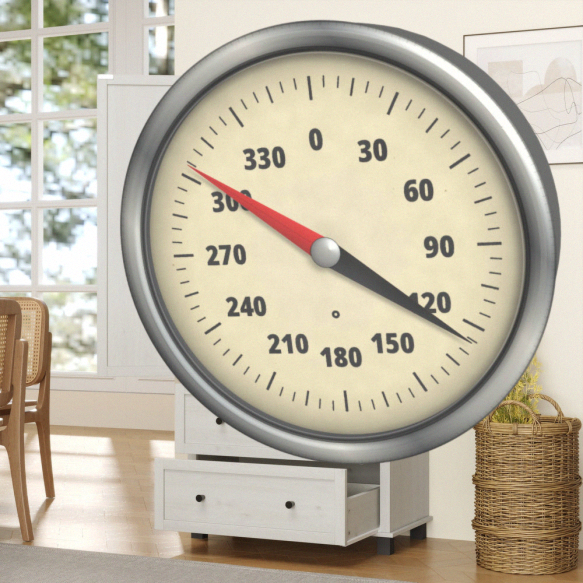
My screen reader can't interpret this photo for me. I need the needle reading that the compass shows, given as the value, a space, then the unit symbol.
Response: 305 °
